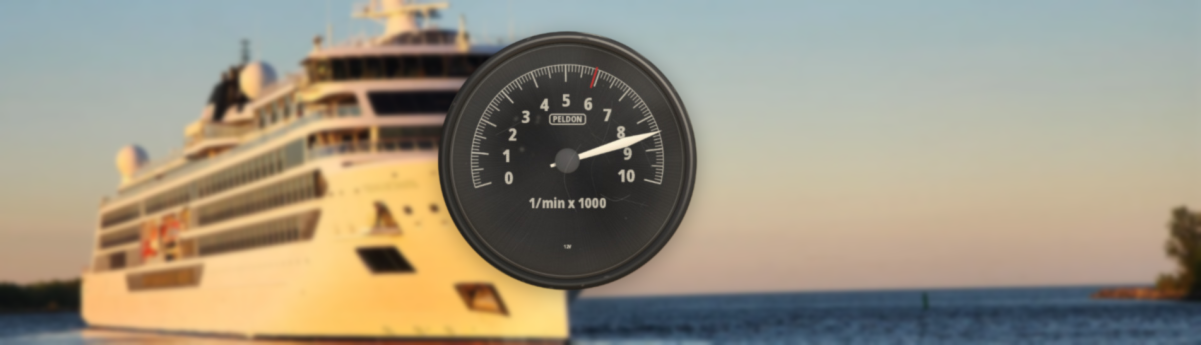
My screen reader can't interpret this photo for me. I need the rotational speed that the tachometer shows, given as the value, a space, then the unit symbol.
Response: 8500 rpm
